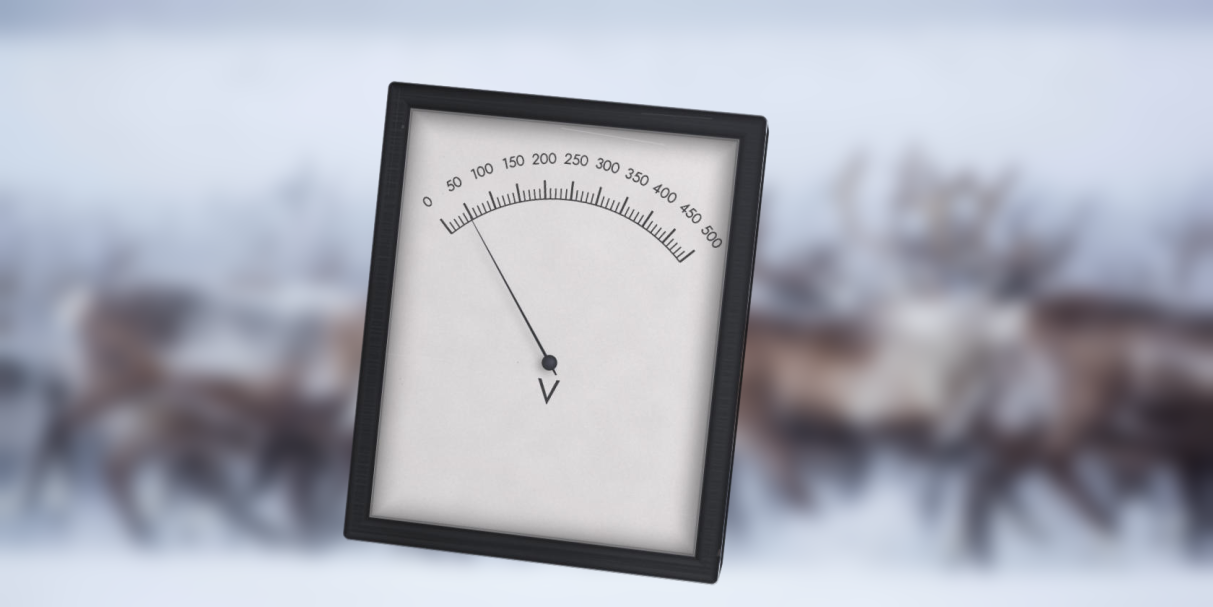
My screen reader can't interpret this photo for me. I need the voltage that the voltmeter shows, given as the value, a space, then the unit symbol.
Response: 50 V
